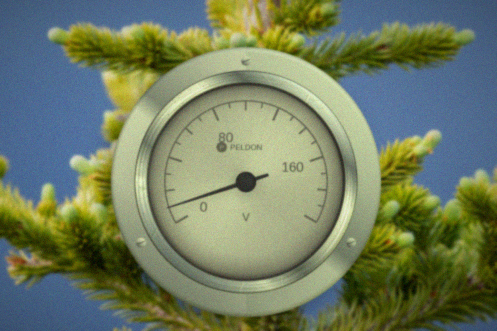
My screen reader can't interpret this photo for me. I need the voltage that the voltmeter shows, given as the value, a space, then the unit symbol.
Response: 10 V
